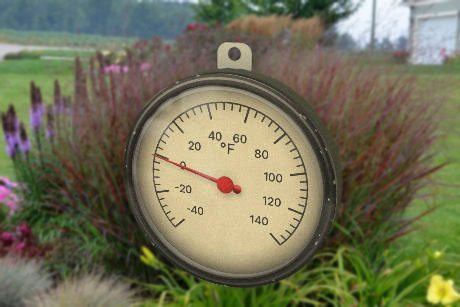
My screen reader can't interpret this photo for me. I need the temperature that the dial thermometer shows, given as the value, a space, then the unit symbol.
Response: 0 °F
